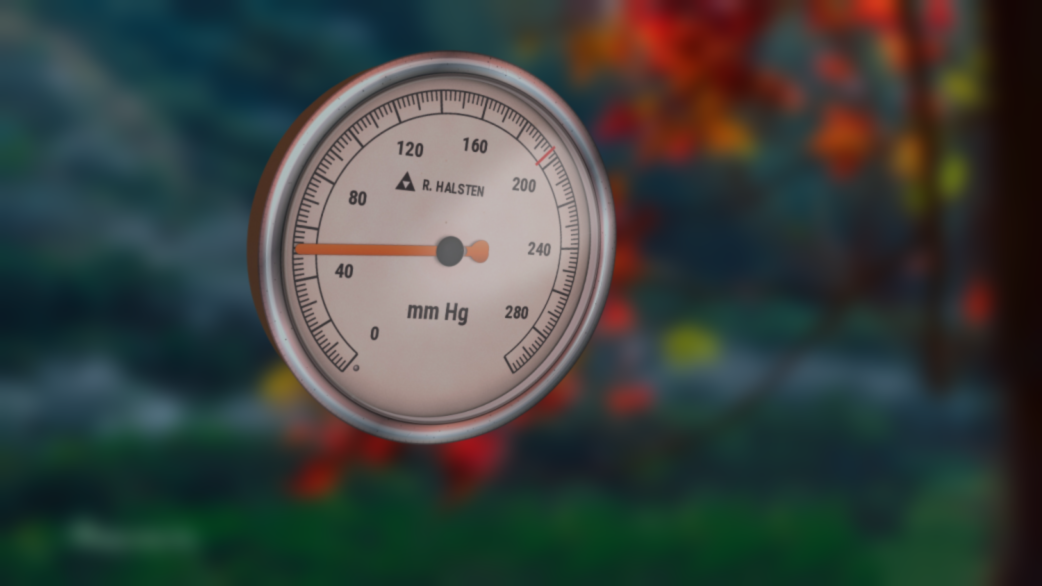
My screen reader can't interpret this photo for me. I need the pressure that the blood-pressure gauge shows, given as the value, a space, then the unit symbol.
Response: 52 mmHg
